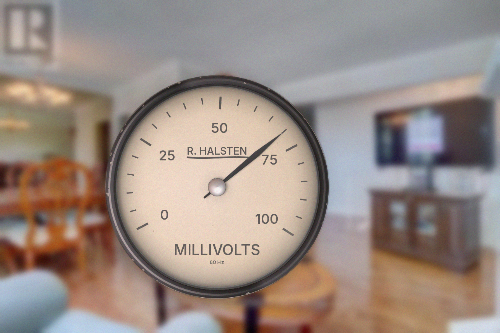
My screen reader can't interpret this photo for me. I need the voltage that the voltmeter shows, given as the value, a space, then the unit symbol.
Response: 70 mV
